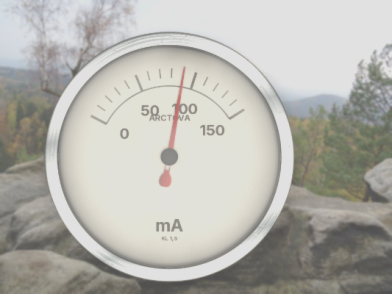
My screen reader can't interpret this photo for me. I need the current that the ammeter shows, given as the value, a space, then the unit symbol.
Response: 90 mA
